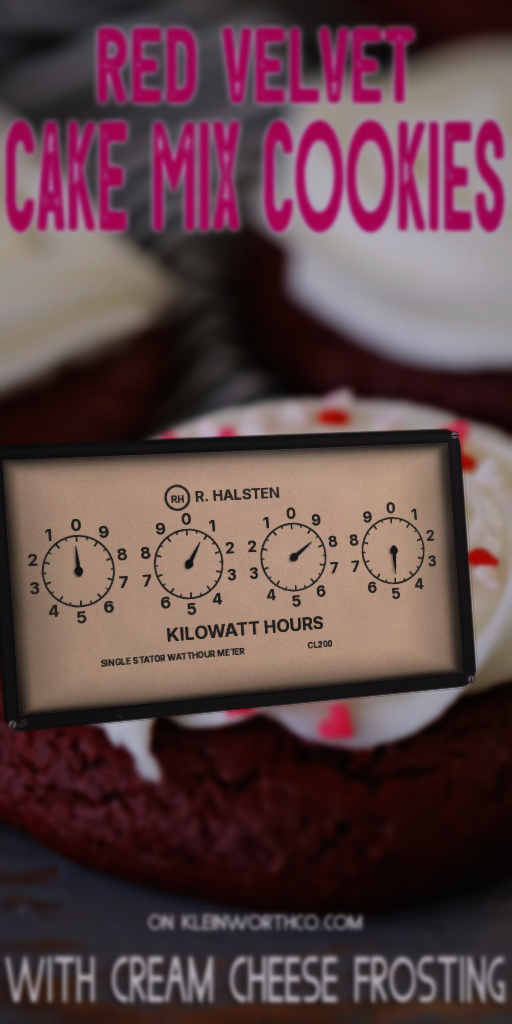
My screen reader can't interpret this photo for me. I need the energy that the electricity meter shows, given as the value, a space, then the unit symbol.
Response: 85 kWh
